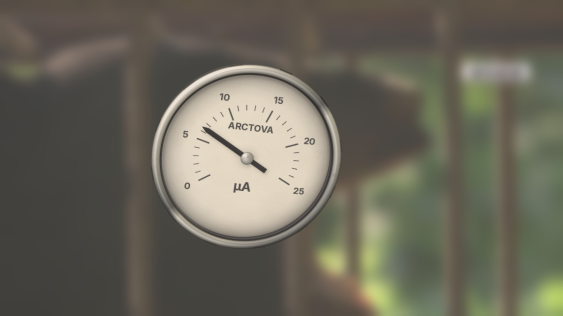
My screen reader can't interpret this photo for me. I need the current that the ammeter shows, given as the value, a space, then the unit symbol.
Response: 6.5 µA
